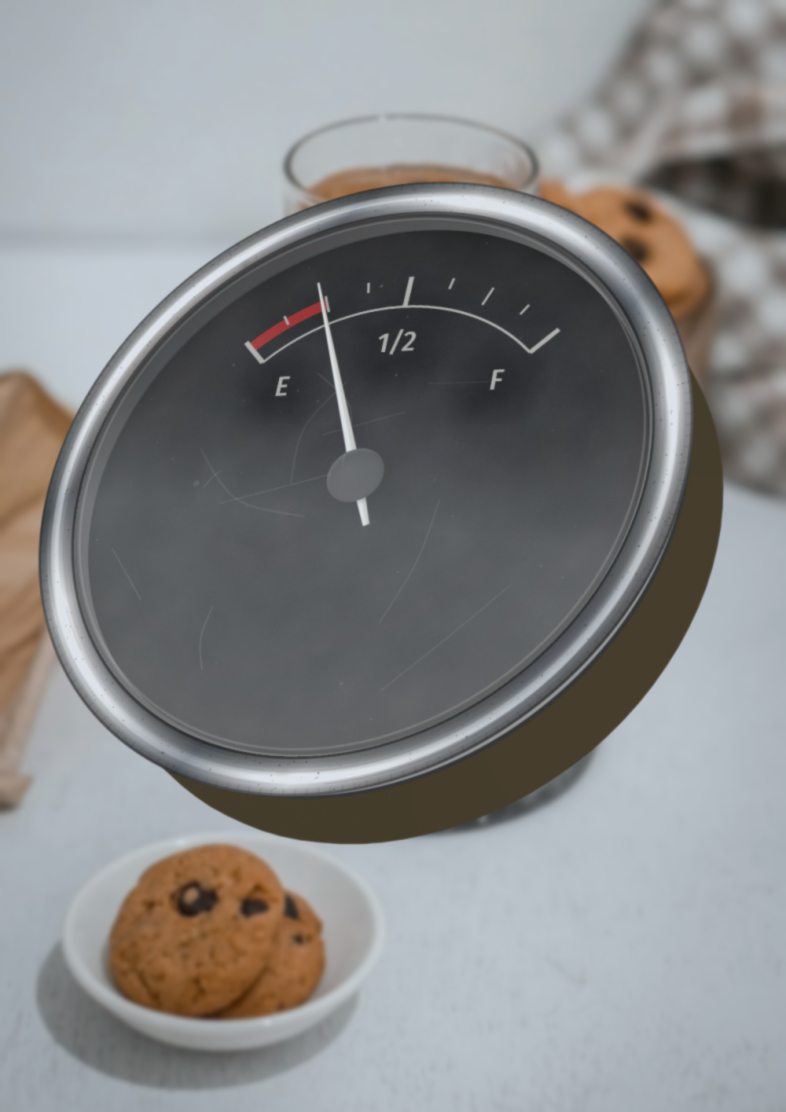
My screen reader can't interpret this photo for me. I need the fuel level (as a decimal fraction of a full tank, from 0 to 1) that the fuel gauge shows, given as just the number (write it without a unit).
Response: 0.25
